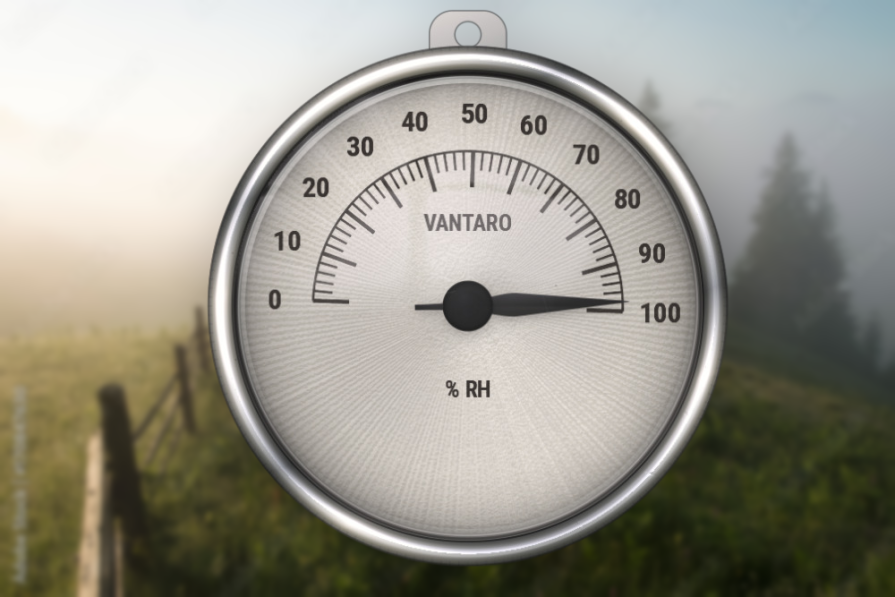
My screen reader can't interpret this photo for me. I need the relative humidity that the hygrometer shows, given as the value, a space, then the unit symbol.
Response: 98 %
